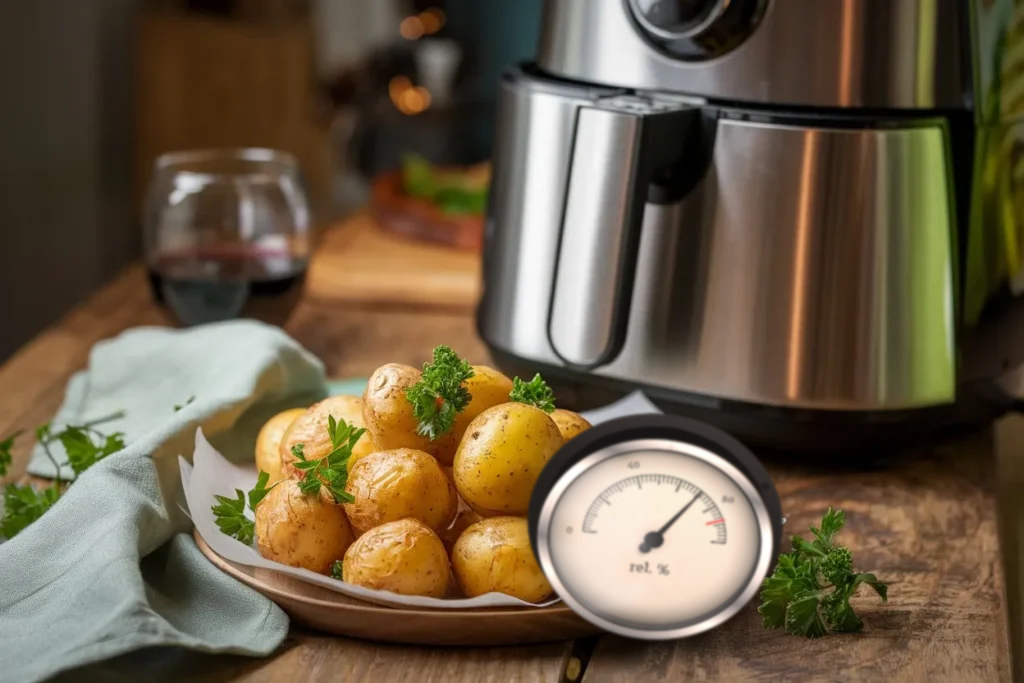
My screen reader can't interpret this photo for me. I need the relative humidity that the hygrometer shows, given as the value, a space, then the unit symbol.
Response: 70 %
